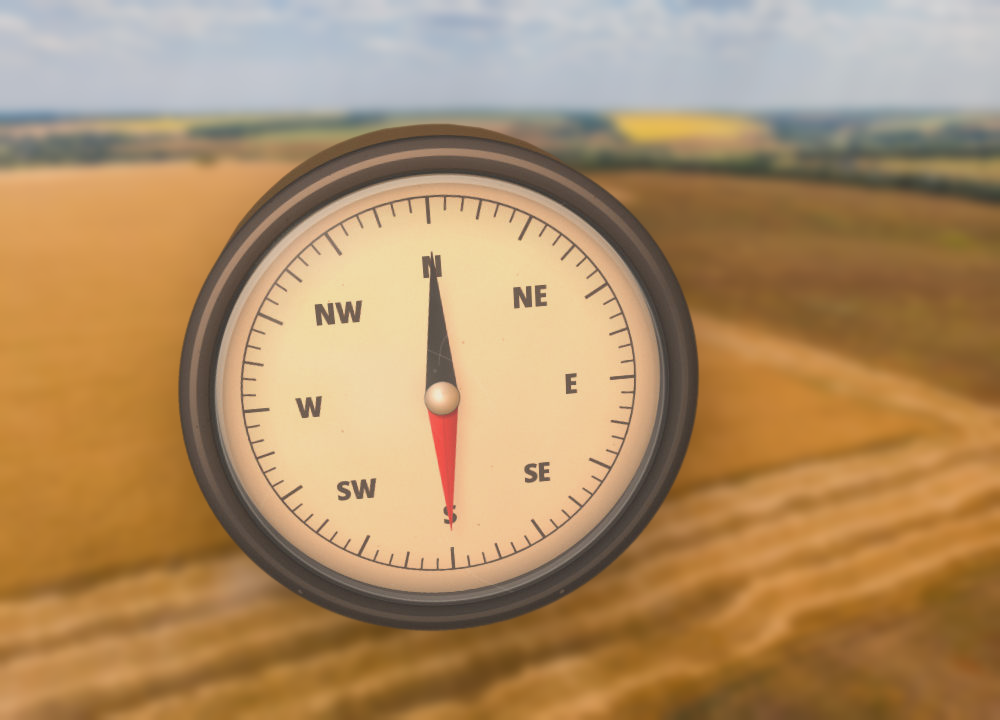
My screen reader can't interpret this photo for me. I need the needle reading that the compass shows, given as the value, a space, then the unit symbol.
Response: 180 °
